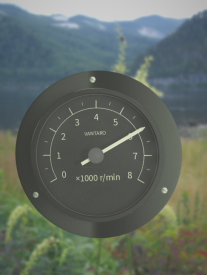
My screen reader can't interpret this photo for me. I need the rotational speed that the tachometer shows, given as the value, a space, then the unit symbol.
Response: 6000 rpm
